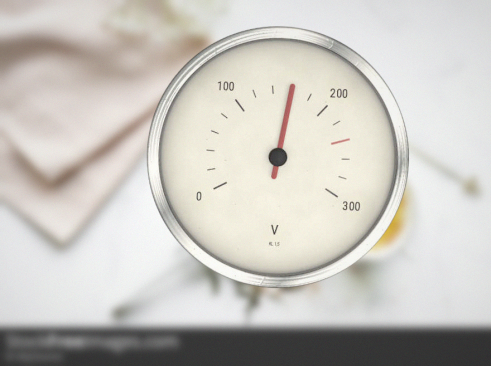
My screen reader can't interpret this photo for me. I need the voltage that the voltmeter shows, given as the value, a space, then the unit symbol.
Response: 160 V
